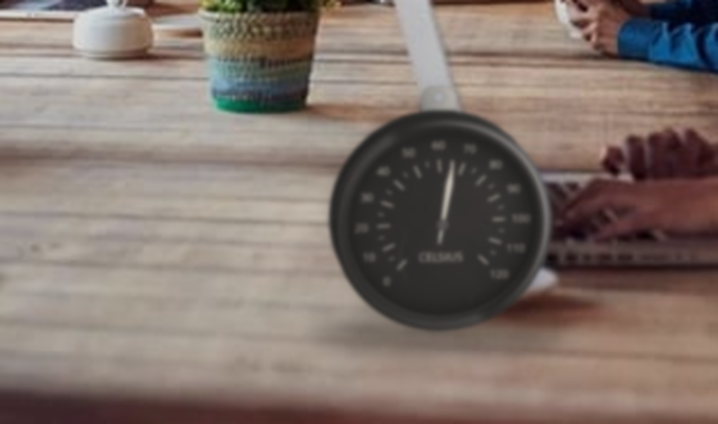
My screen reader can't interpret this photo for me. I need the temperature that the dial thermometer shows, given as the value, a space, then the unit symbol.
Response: 65 °C
